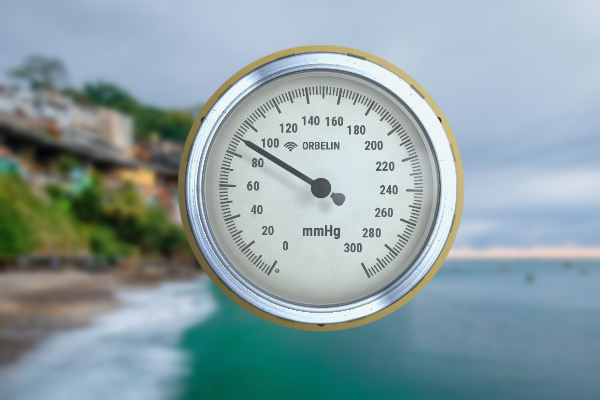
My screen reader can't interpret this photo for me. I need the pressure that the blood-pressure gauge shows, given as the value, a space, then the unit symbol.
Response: 90 mmHg
